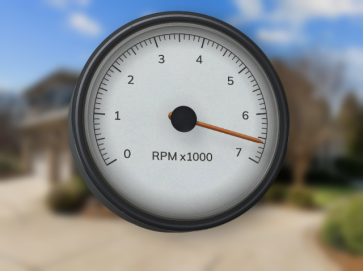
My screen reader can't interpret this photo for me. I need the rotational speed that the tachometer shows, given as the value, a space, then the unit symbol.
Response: 6600 rpm
